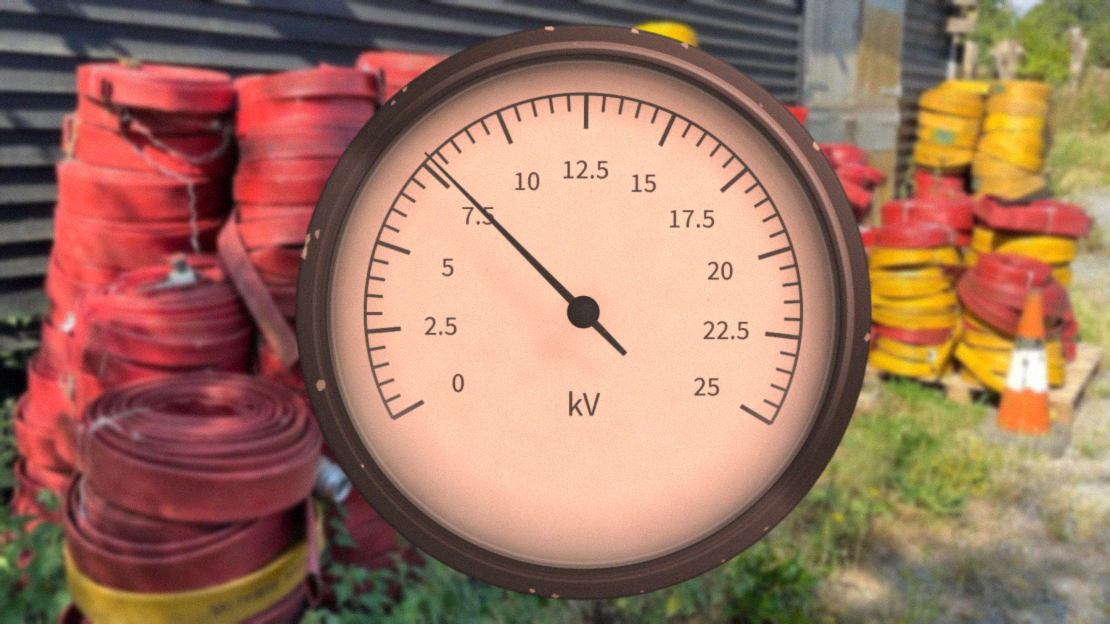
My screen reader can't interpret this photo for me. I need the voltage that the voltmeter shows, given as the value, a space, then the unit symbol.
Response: 7.75 kV
